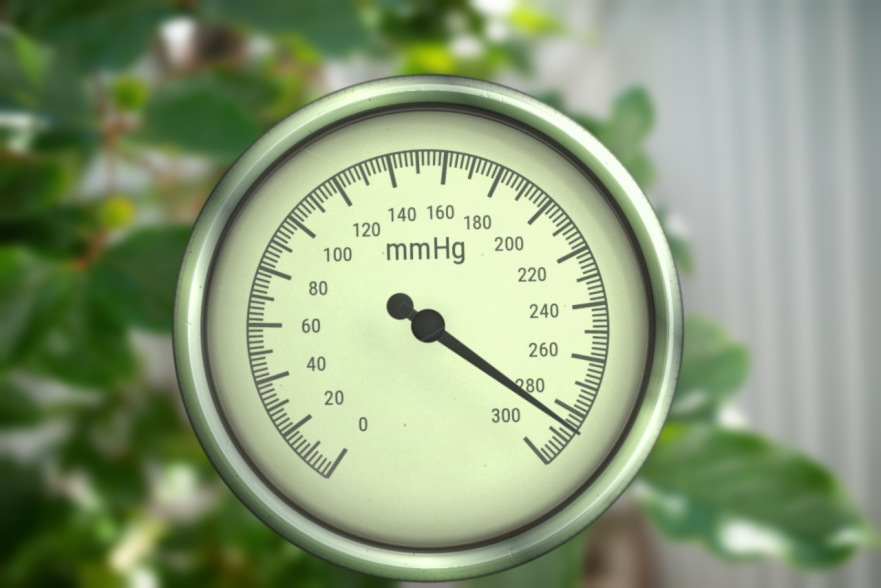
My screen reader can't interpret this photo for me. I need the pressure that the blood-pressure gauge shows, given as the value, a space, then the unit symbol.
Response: 286 mmHg
